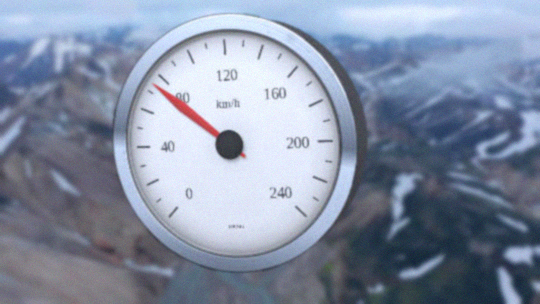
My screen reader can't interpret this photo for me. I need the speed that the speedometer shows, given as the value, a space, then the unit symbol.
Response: 75 km/h
